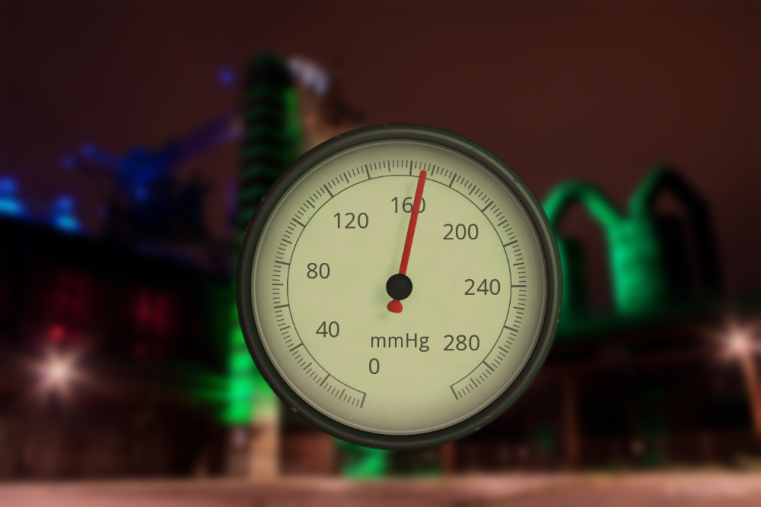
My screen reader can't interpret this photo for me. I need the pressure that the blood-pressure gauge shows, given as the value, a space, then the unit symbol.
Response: 166 mmHg
